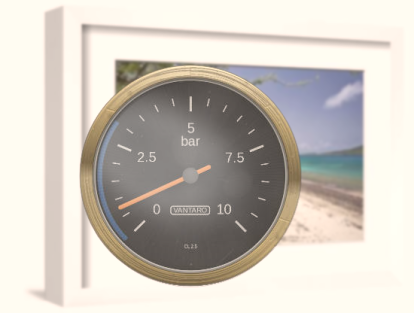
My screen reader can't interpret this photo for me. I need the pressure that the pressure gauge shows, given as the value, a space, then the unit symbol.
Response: 0.75 bar
